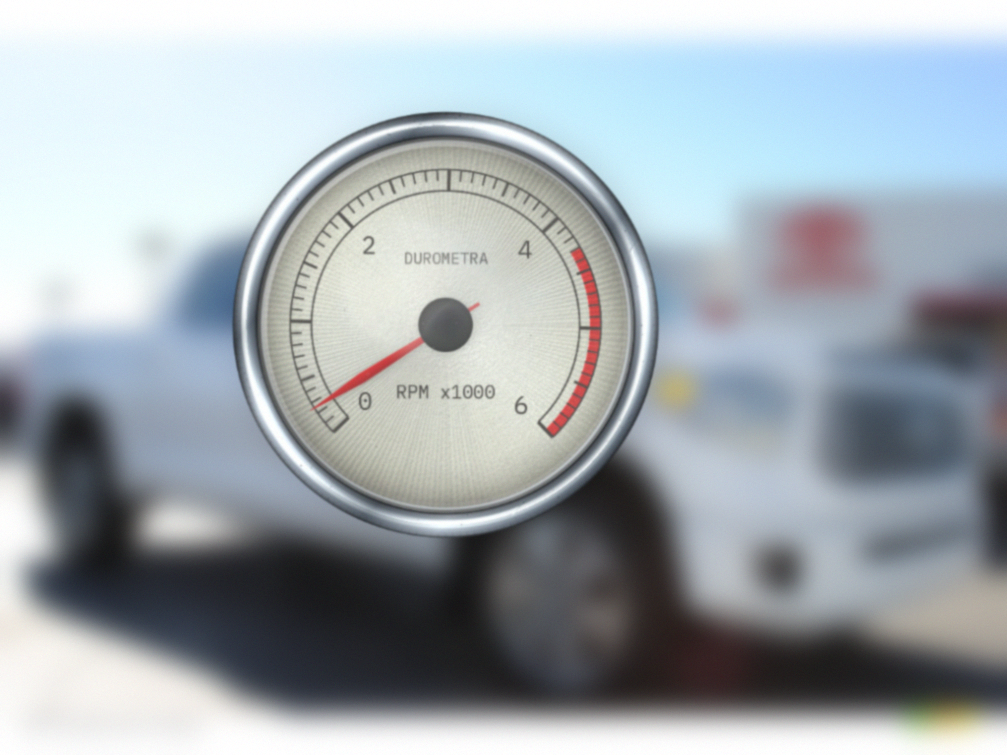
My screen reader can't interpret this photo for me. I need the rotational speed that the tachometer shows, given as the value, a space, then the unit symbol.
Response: 250 rpm
